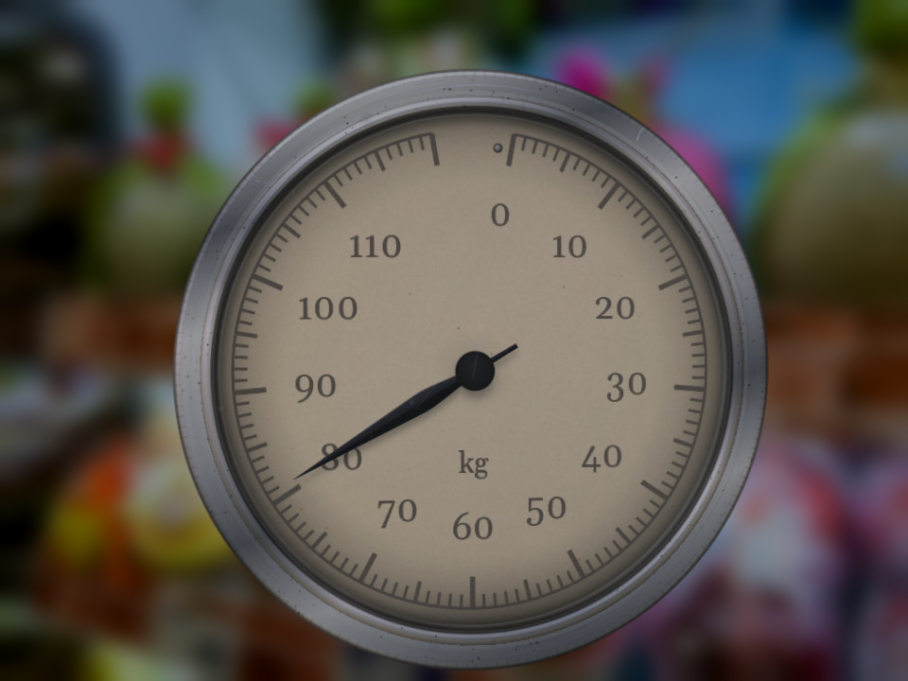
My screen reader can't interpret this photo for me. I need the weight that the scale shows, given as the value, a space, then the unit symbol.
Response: 81 kg
